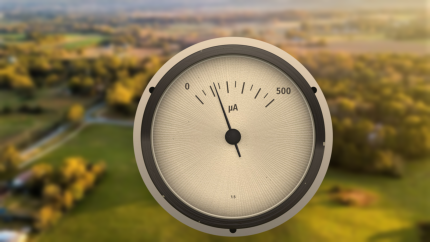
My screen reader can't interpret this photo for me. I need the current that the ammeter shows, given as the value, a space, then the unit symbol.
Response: 125 µA
